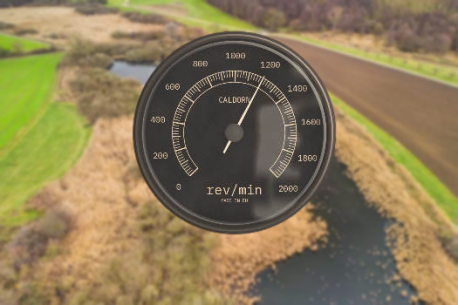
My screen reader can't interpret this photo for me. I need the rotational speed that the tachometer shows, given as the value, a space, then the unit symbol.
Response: 1200 rpm
